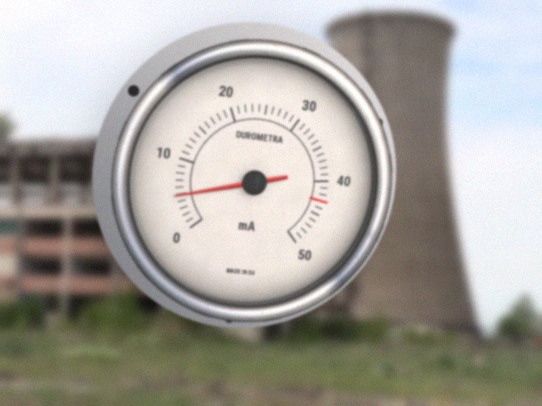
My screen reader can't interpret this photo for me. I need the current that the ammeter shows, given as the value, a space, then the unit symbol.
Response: 5 mA
